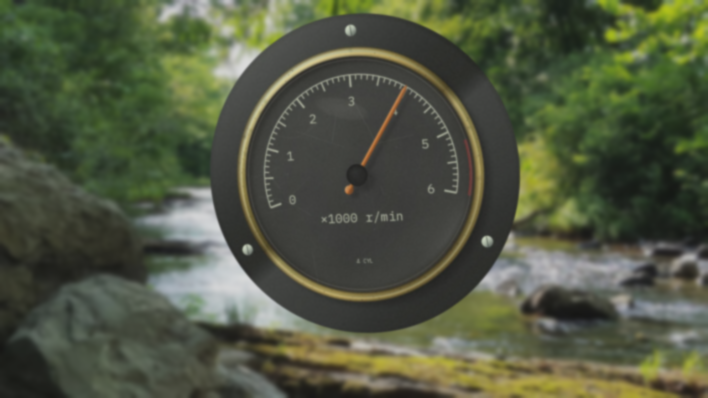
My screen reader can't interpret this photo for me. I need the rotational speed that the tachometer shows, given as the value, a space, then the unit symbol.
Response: 4000 rpm
